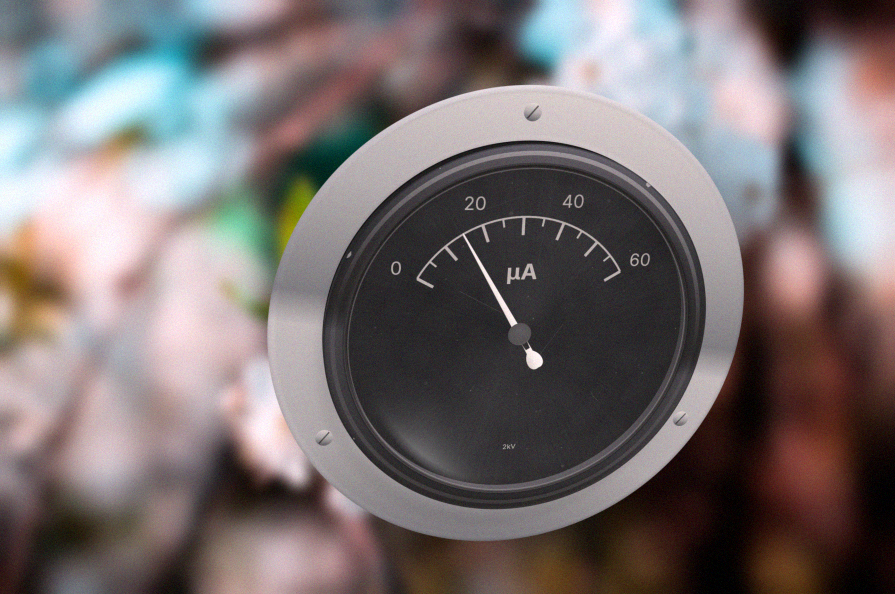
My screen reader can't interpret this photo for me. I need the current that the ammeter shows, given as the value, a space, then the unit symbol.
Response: 15 µA
